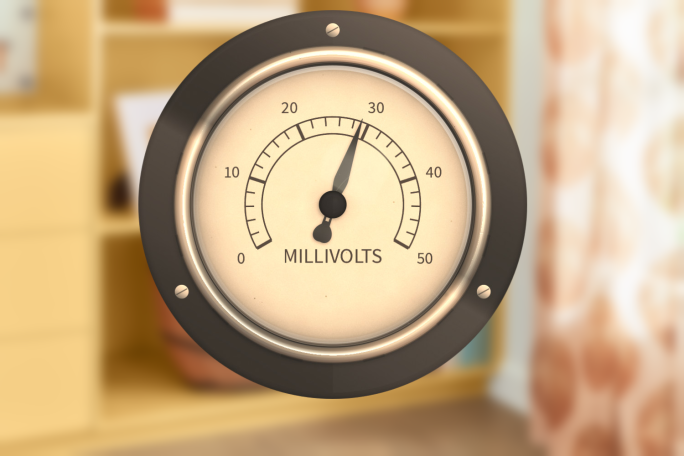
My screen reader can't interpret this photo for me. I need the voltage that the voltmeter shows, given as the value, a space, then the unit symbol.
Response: 29 mV
